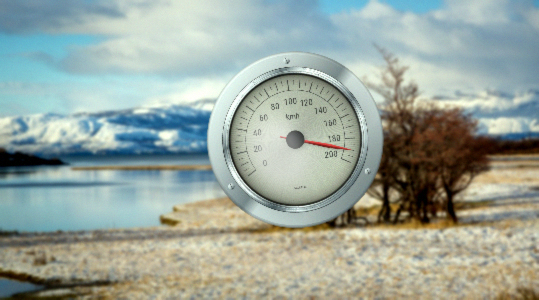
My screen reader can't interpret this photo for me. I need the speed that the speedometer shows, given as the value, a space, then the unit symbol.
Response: 190 km/h
